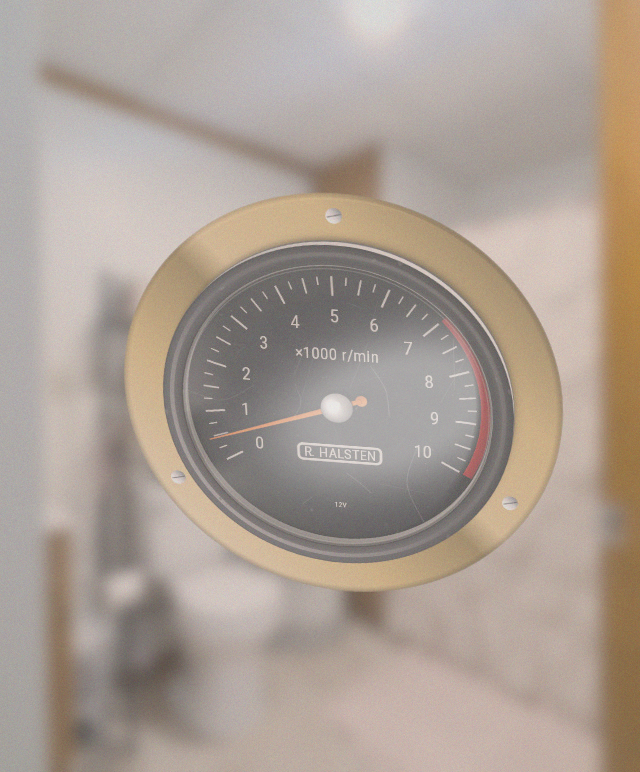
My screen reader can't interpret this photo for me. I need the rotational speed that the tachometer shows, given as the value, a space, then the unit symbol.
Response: 500 rpm
